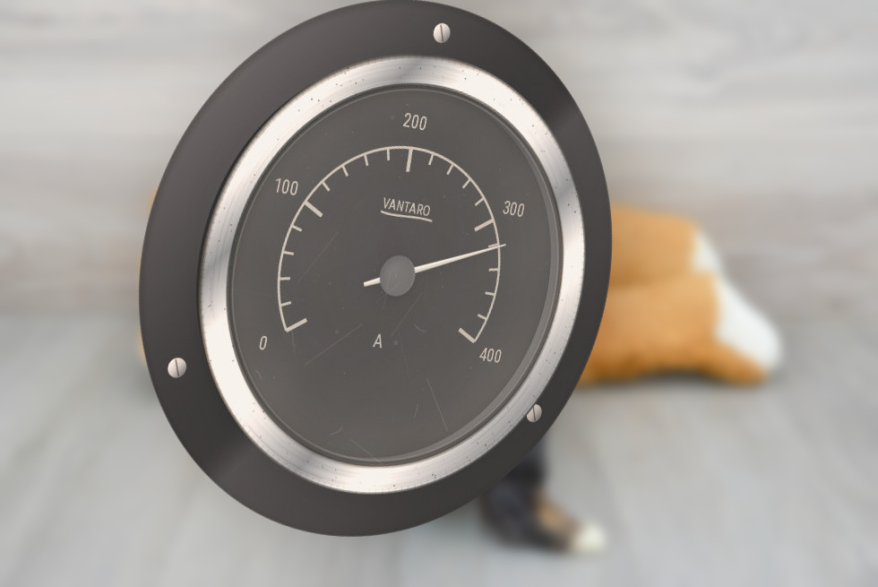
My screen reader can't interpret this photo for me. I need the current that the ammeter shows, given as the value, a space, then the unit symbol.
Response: 320 A
